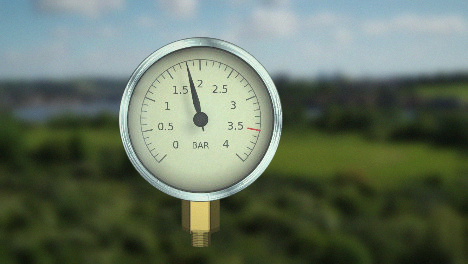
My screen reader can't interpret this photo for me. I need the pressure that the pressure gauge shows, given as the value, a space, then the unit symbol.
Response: 1.8 bar
